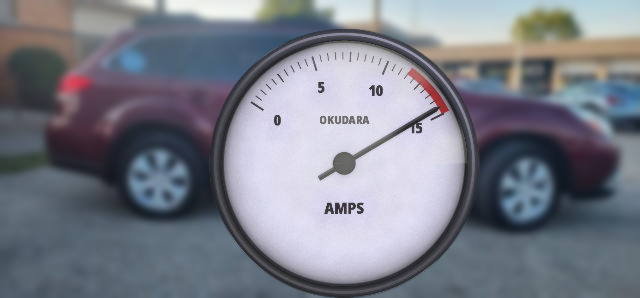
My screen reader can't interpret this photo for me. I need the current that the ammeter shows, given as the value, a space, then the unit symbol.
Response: 14.5 A
